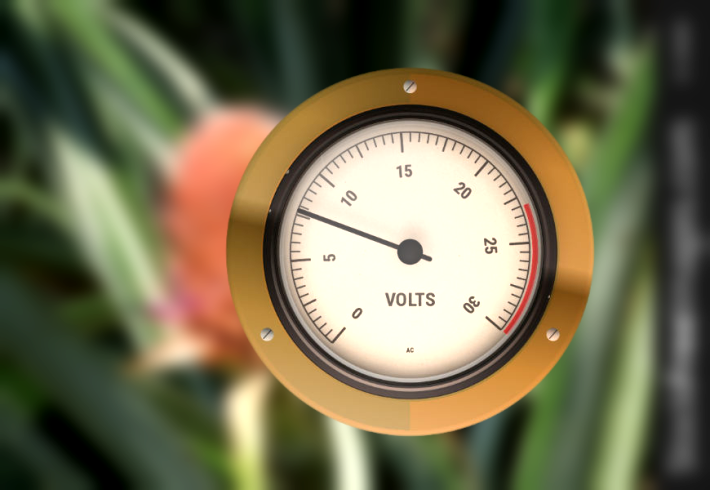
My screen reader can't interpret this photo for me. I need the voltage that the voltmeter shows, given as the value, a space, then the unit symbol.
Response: 7.75 V
